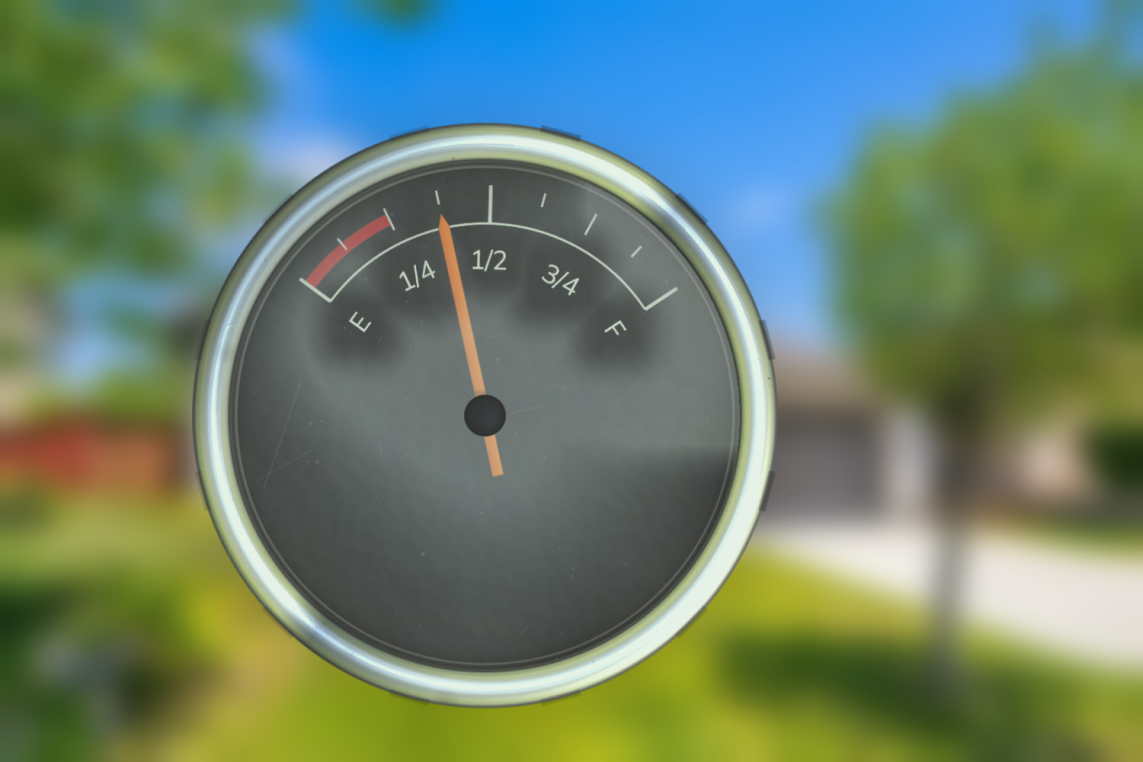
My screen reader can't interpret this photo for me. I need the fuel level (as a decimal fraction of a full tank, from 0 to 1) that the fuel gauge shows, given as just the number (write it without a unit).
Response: 0.375
